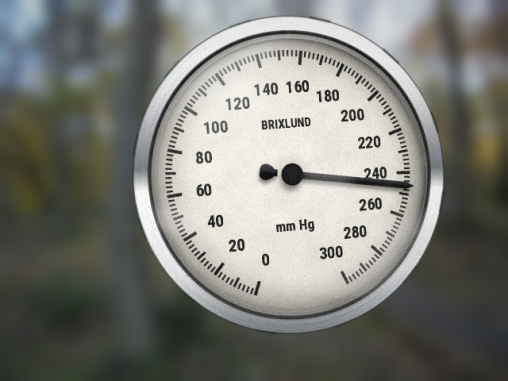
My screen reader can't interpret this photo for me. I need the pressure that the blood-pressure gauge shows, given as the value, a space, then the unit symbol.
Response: 246 mmHg
